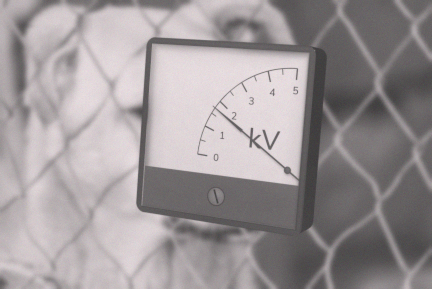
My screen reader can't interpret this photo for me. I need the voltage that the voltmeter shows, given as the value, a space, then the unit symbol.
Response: 1.75 kV
